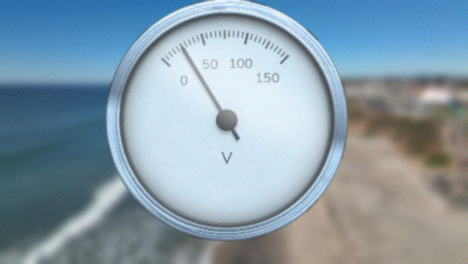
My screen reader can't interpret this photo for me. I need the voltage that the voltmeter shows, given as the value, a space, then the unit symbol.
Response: 25 V
